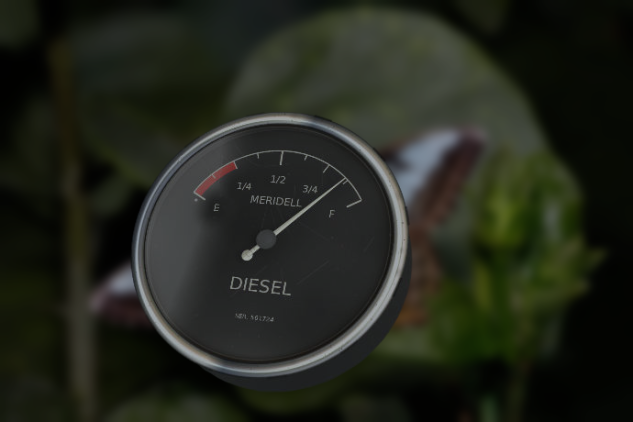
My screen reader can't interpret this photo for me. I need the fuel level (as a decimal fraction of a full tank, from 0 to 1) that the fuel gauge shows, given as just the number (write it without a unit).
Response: 0.875
